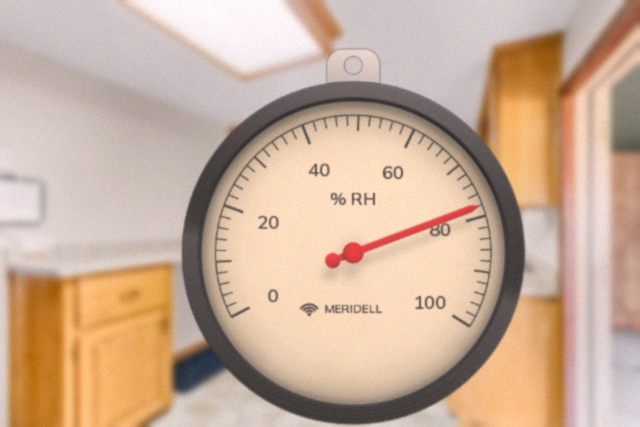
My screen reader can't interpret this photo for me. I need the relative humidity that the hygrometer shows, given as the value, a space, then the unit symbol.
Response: 78 %
